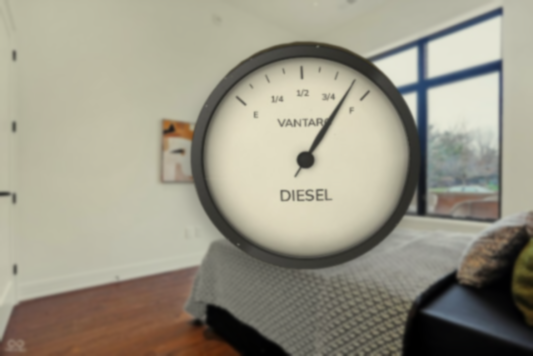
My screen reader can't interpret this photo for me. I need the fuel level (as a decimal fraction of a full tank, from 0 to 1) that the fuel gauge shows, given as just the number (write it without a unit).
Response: 0.875
